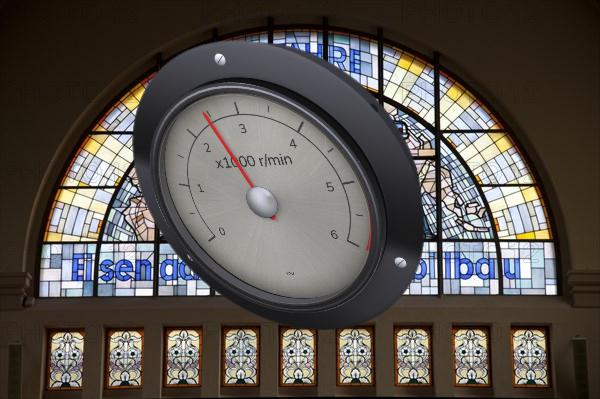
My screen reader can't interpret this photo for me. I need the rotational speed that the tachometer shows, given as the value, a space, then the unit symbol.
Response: 2500 rpm
